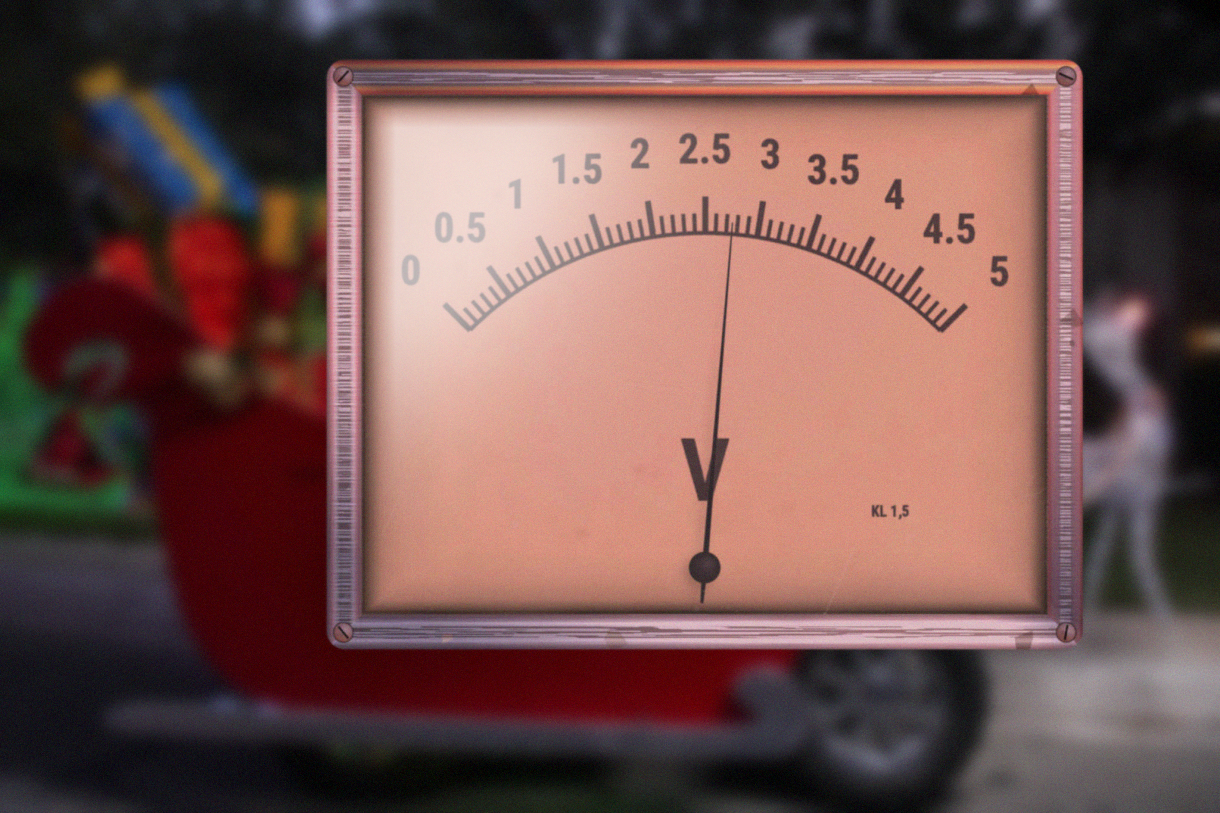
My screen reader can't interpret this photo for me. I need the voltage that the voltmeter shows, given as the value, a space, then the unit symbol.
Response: 2.75 V
